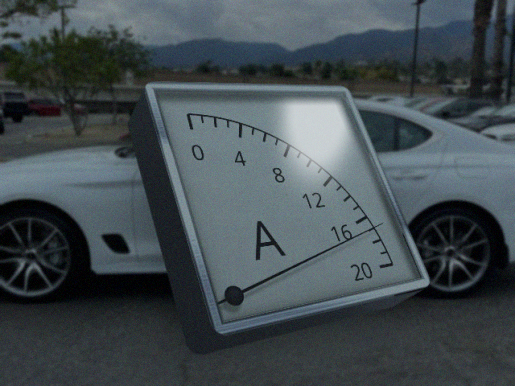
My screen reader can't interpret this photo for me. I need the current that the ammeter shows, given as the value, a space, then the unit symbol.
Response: 17 A
